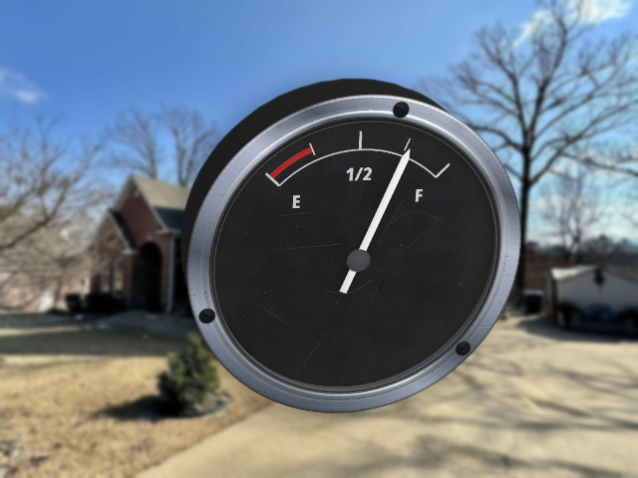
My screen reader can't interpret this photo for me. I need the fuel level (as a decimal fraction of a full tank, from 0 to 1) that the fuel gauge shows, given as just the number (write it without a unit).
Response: 0.75
